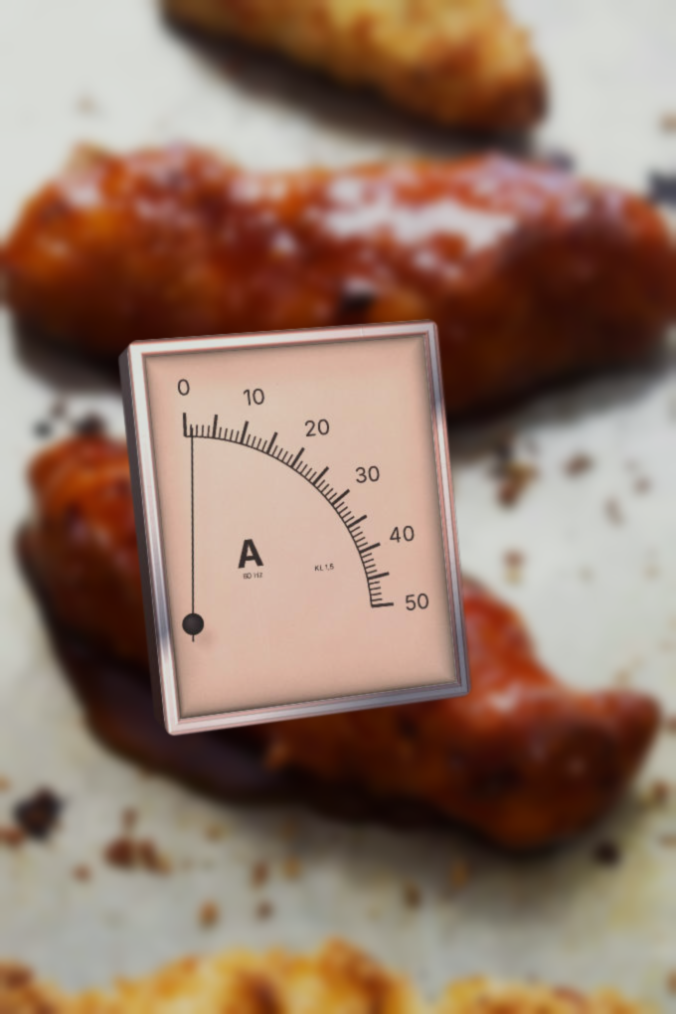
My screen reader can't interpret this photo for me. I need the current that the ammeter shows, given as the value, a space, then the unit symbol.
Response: 1 A
